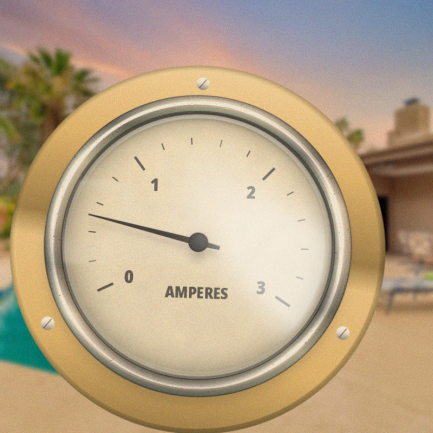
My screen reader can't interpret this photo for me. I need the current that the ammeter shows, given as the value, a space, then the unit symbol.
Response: 0.5 A
